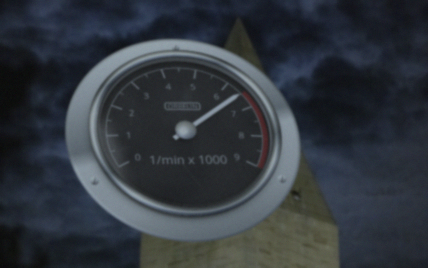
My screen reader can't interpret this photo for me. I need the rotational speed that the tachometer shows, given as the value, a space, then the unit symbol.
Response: 6500 rpm
